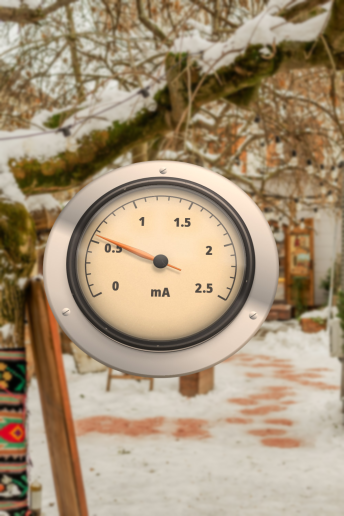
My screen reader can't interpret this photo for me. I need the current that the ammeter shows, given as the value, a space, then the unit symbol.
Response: 0.55 mA
